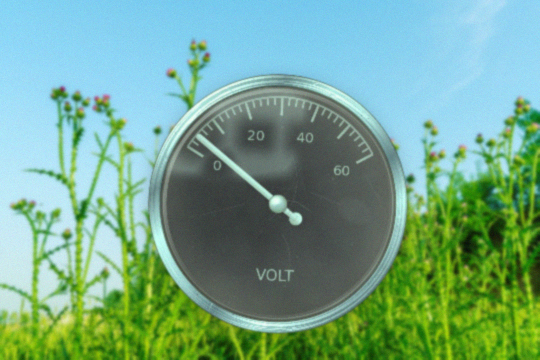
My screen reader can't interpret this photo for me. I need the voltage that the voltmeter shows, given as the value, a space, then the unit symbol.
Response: 4 V
